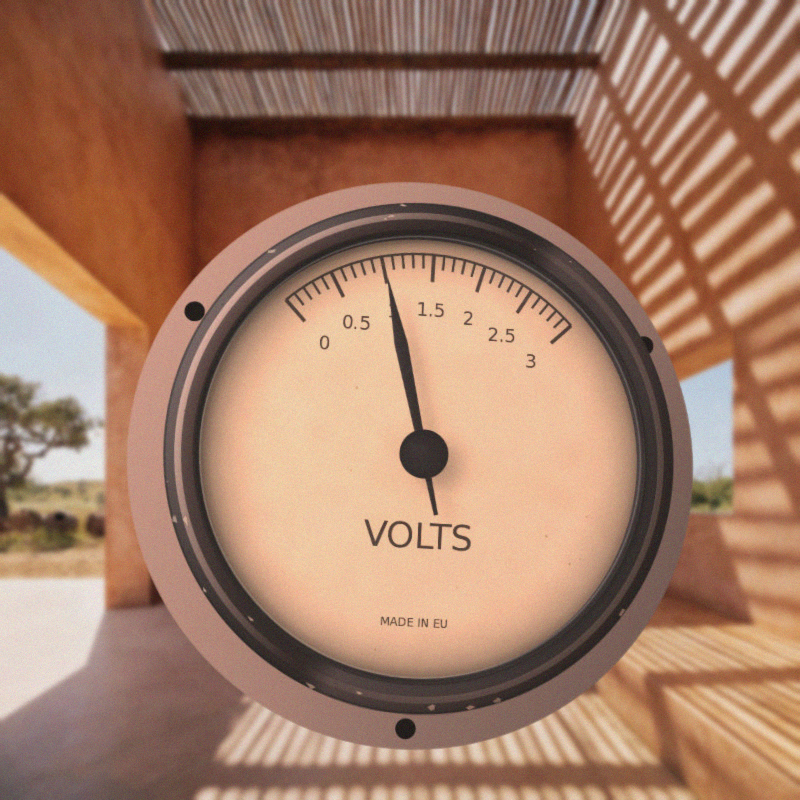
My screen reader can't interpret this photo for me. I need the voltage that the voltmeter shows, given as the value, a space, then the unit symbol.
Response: 1 V
